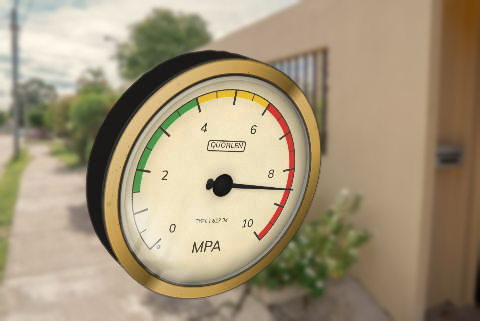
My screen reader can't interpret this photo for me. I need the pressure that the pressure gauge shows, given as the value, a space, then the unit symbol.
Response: 8.5 MPa
